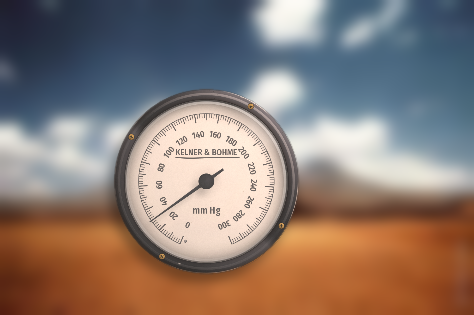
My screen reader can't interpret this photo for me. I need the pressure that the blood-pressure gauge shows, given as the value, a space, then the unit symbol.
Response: 30 mmHg
